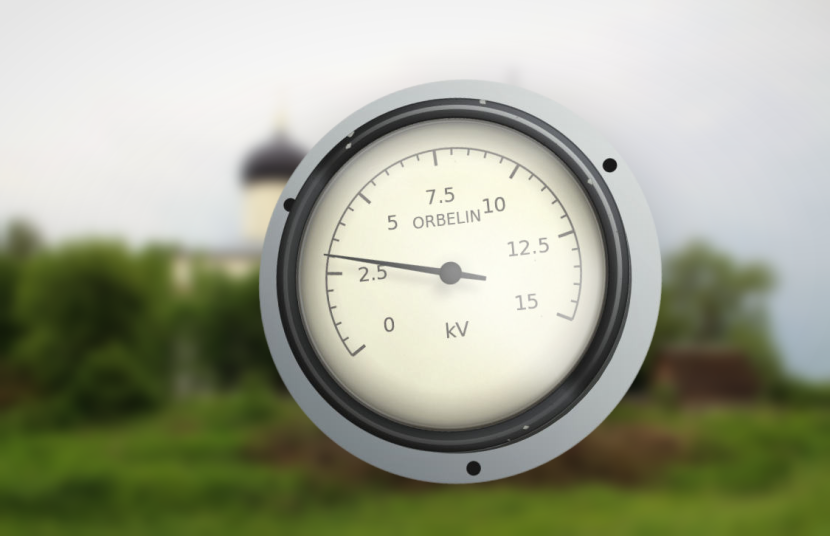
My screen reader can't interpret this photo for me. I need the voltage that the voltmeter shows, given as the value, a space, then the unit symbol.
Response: 3 kV
